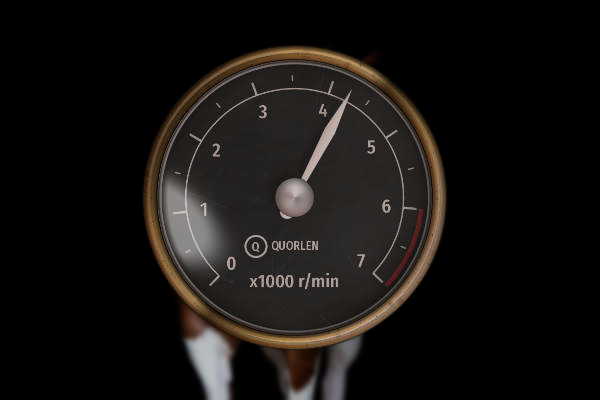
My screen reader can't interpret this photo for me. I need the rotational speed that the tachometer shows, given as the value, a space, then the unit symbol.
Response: 4250 rpm
